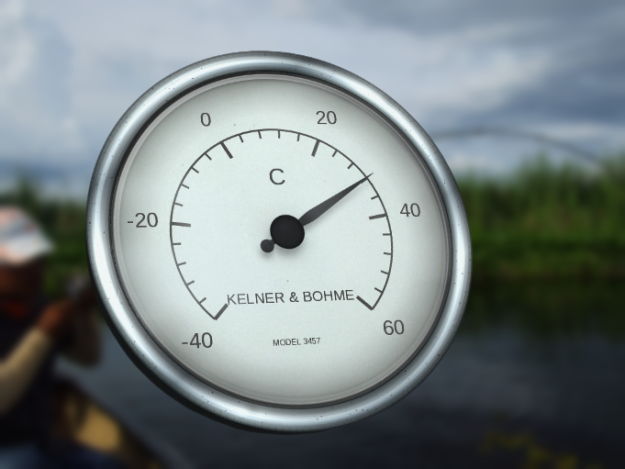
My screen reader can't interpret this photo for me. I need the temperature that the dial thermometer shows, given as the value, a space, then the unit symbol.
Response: 32 °C
